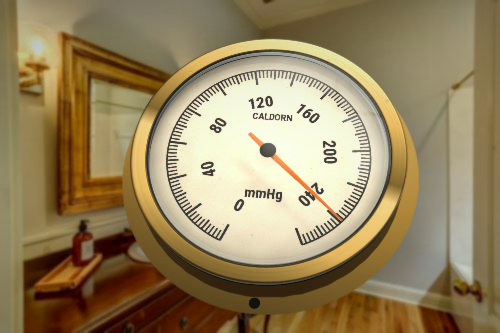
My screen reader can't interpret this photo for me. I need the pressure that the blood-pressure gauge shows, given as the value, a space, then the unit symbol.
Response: 240 mmHg
